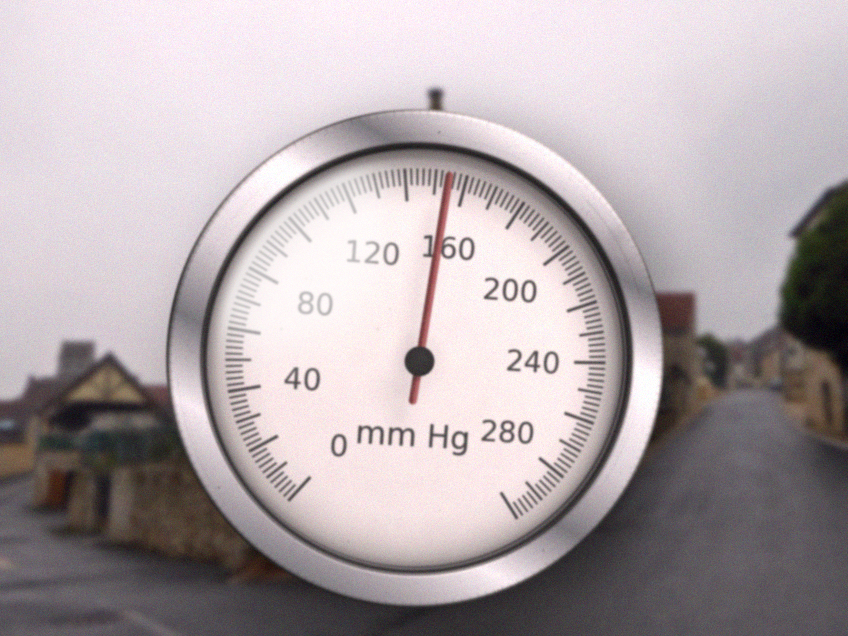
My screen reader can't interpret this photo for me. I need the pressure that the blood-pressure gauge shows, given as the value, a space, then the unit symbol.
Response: 154 mmHg
